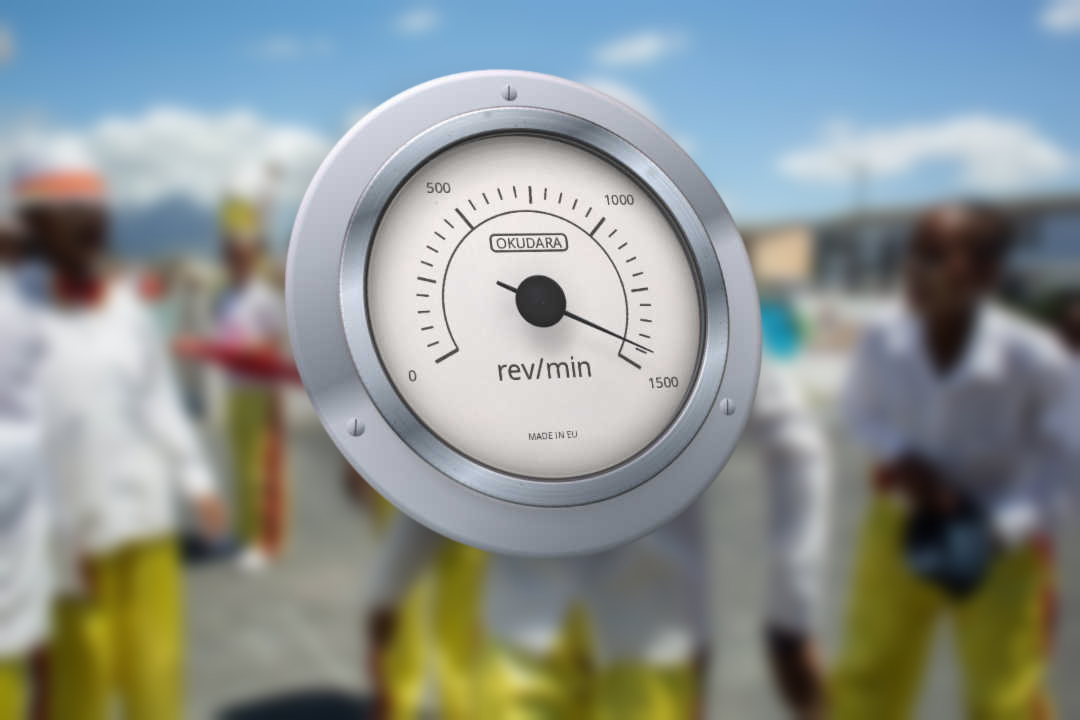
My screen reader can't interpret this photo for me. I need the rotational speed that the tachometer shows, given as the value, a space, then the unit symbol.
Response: 1450 rpm
